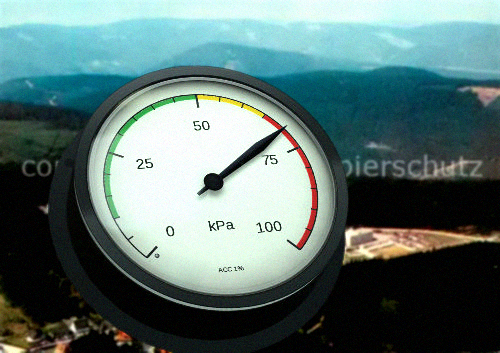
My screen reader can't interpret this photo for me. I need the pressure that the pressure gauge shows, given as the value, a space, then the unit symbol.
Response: 70 kPa
